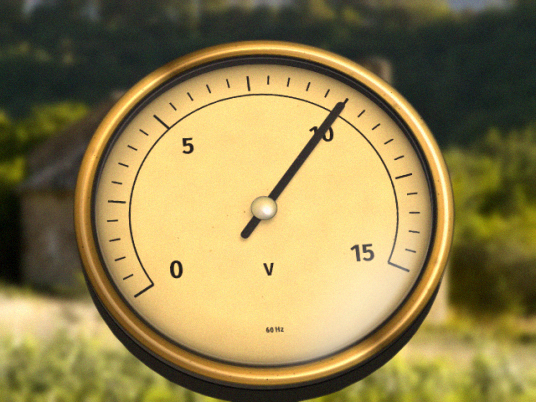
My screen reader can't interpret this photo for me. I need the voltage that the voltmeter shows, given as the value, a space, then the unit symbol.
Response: 10 V
